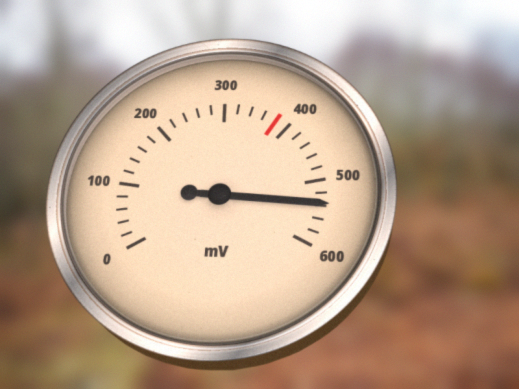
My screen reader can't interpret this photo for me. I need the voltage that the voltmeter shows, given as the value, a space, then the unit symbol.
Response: 540 mV
